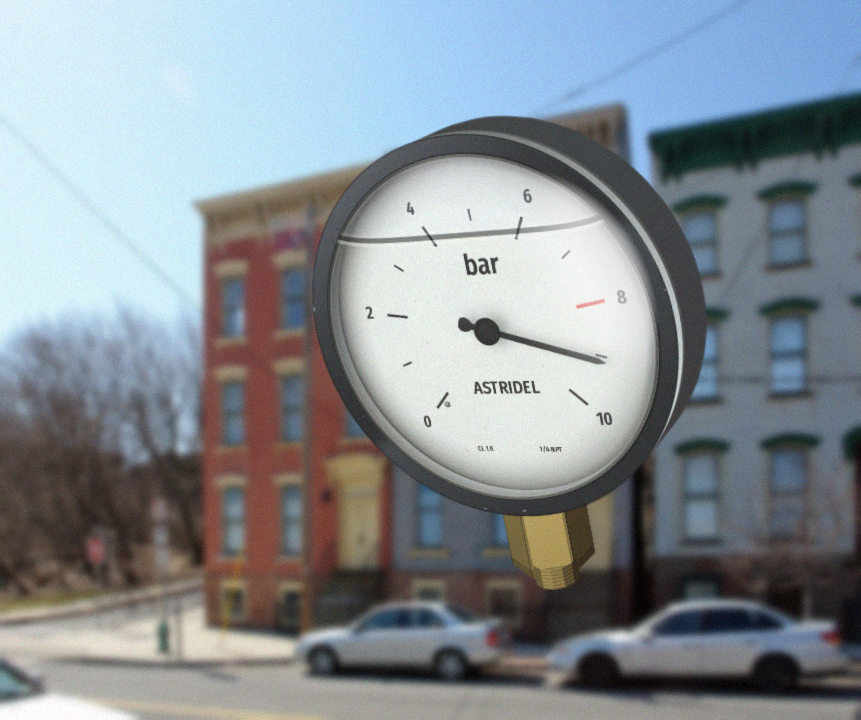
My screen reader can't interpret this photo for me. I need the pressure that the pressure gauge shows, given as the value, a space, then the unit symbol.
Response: 9 bar
